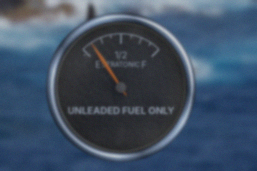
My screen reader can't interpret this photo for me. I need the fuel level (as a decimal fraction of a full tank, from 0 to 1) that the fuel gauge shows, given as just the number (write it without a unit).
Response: 0.125
